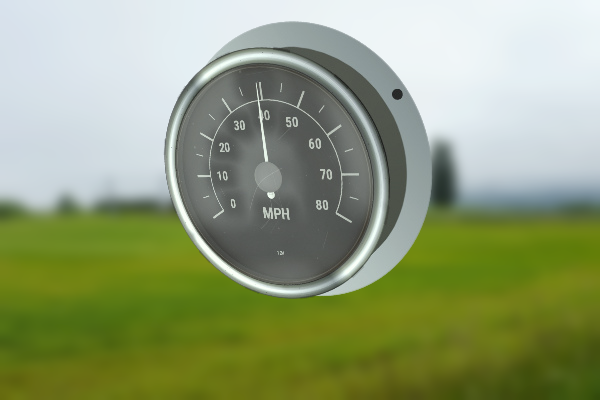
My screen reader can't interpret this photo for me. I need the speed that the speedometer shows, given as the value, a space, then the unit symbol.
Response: 40 mph
